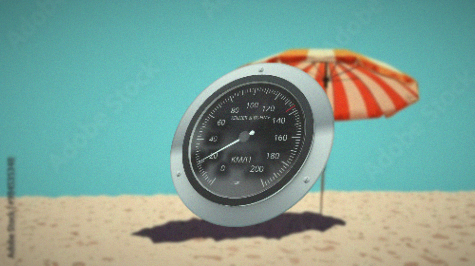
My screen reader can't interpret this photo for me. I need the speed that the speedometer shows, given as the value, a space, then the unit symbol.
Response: 20 km/h
